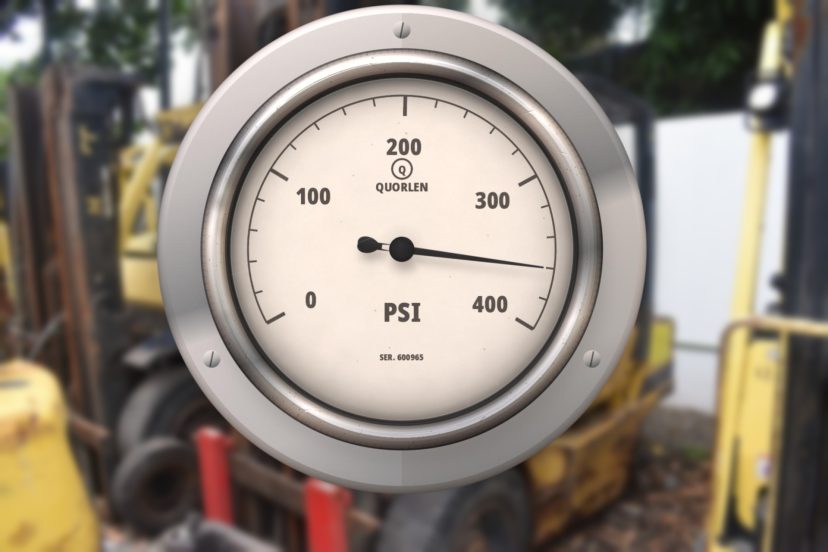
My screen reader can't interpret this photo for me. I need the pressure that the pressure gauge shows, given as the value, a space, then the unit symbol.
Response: 360 psi
